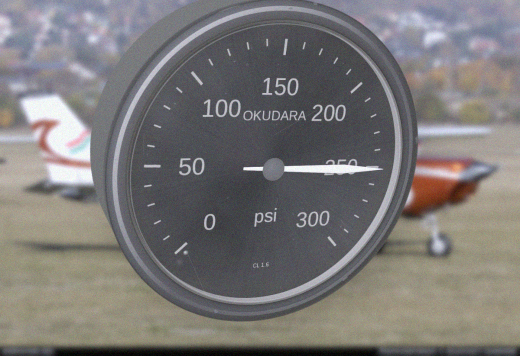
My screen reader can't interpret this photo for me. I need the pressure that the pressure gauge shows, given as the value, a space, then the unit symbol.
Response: 250 psi
